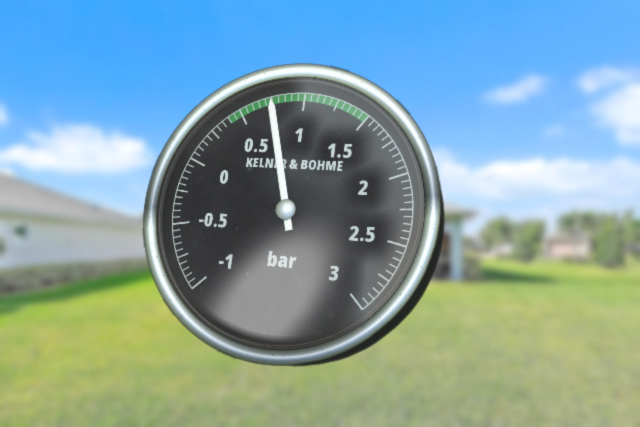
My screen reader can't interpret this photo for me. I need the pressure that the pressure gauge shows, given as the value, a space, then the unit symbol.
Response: 0.75 bar
